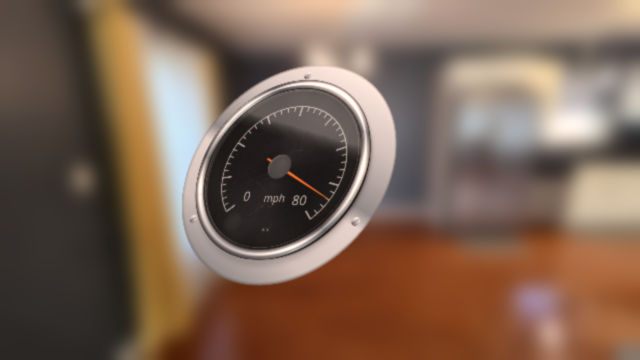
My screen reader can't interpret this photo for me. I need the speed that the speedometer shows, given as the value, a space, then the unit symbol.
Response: 74 mph
